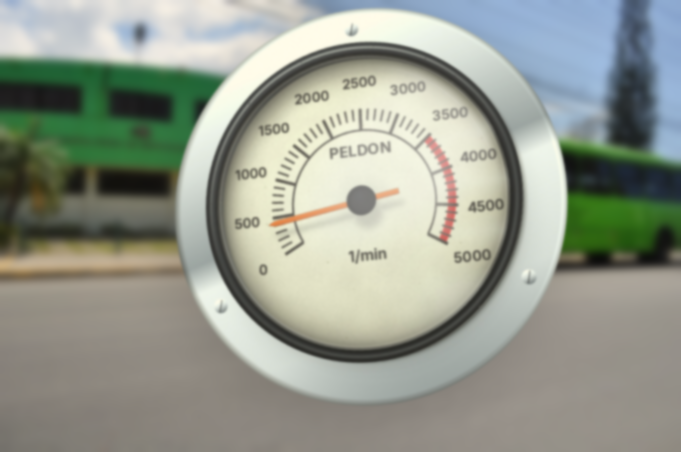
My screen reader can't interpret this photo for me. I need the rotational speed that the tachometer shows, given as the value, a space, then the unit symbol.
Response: 400 rpm
